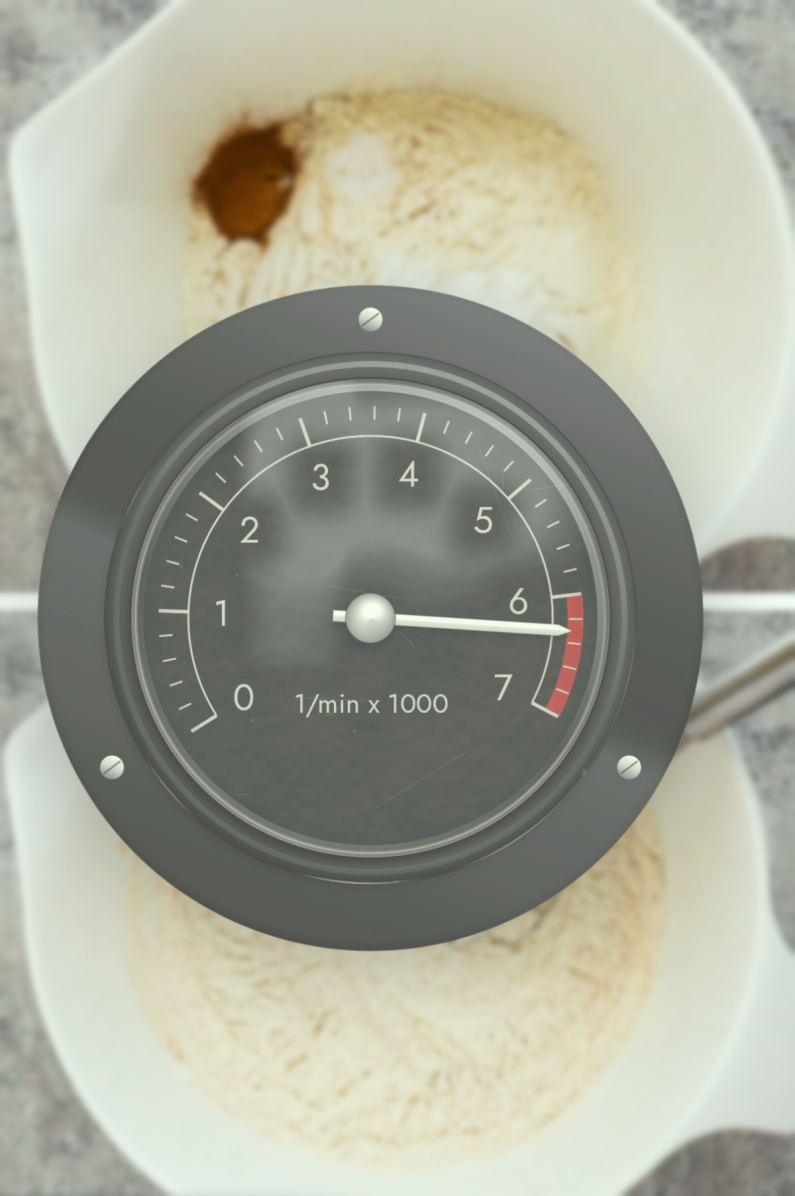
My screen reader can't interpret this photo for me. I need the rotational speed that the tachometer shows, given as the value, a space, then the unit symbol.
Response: 6300 rpm
